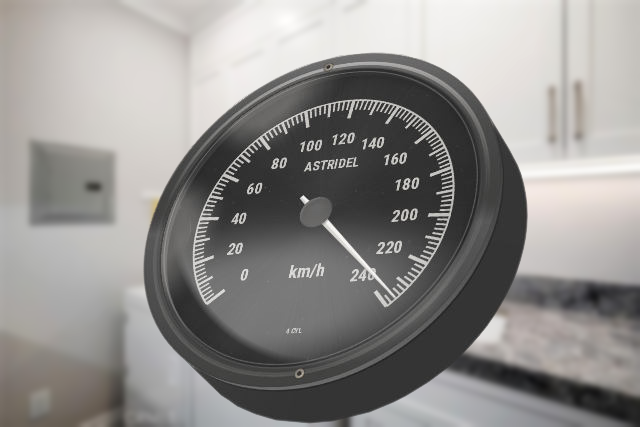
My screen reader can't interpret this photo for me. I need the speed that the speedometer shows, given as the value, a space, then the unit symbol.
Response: 236 km/h
